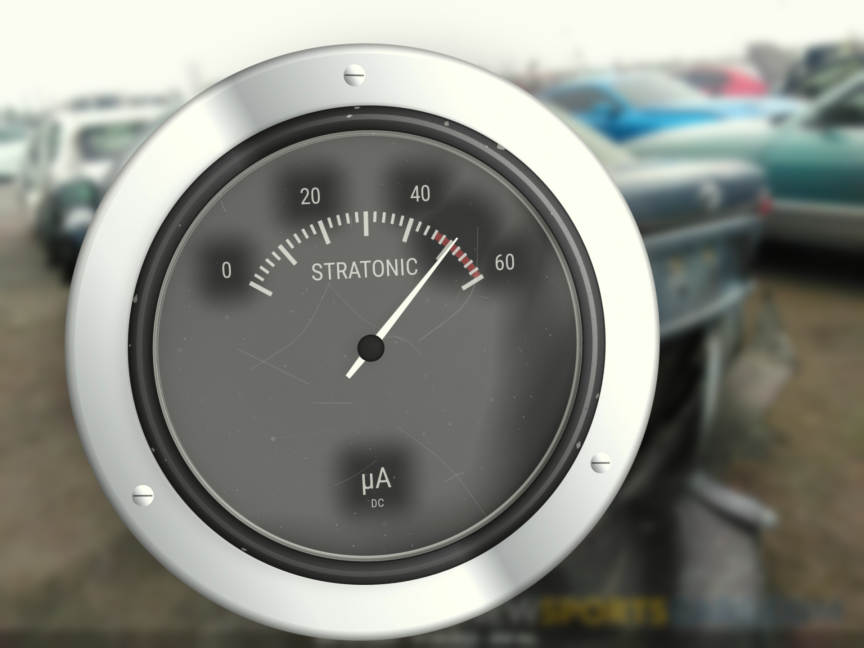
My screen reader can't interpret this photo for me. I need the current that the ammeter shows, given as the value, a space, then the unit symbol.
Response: 50 µA
